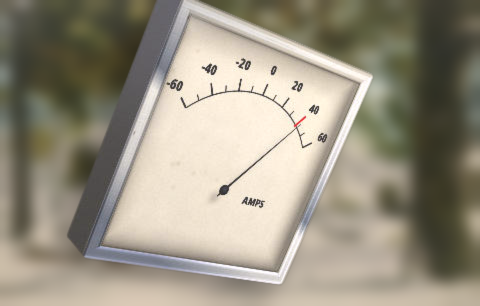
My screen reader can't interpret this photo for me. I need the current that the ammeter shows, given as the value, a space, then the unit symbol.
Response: 40 A
